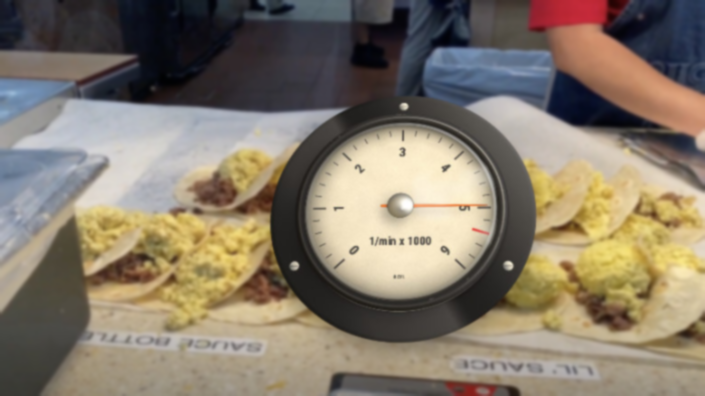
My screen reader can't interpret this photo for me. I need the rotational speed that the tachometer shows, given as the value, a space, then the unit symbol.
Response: 5000 rpm
